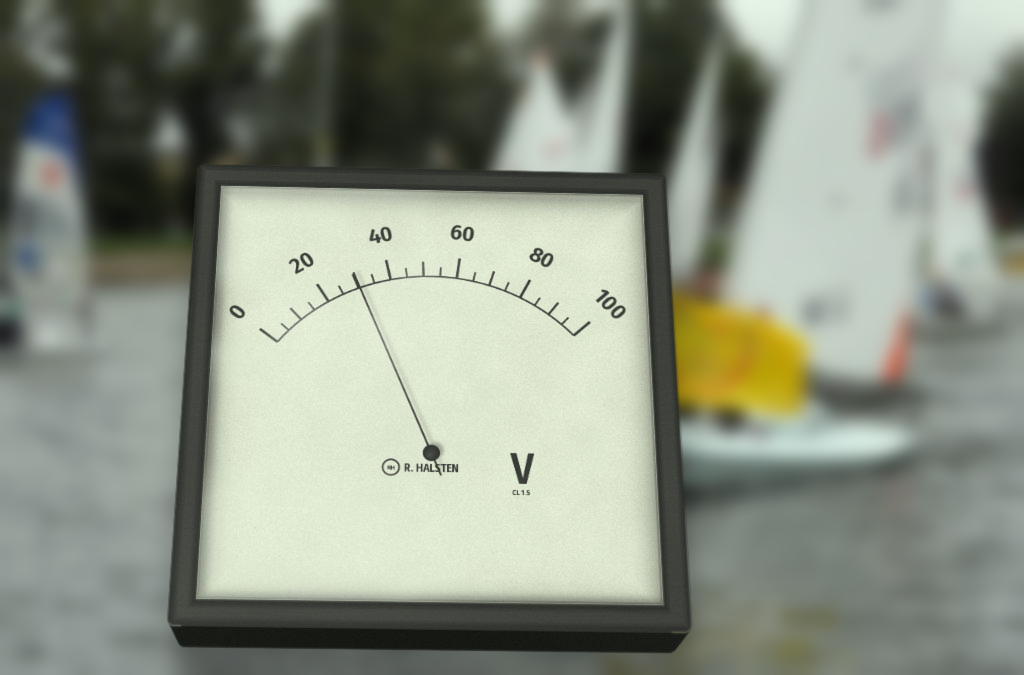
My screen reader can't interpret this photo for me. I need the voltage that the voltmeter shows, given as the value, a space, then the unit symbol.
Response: 30 V
